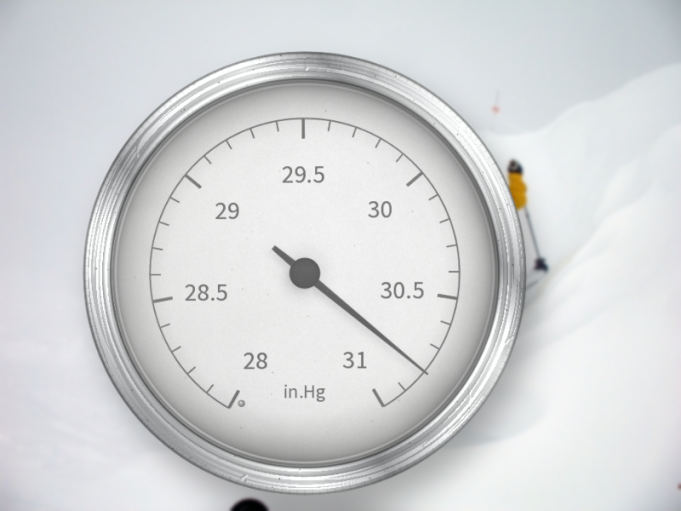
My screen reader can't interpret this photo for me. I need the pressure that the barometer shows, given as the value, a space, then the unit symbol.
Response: 30.8 inHg
